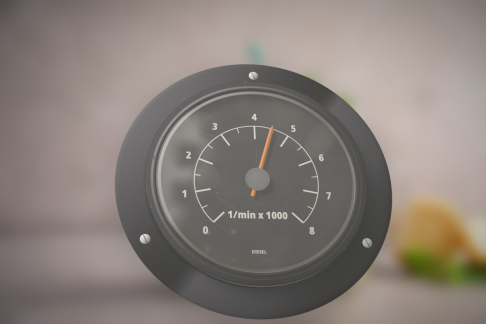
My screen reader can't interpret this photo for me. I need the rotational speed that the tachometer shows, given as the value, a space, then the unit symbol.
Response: 4500 rpm
